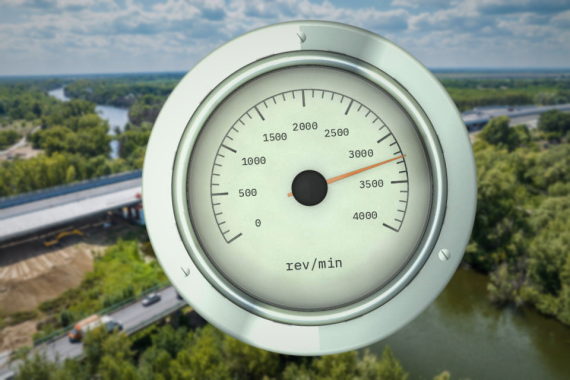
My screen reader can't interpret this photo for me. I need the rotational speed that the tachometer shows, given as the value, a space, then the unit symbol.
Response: 3250 rpm
